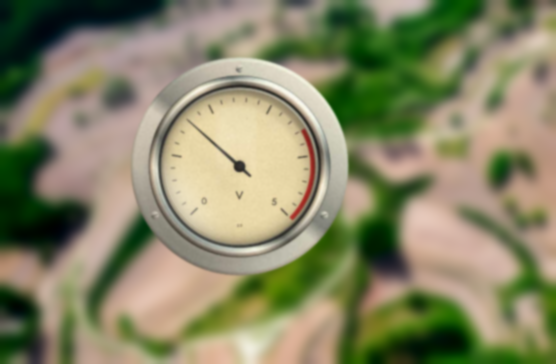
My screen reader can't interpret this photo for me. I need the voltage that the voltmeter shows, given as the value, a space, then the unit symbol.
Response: 1.6 V
